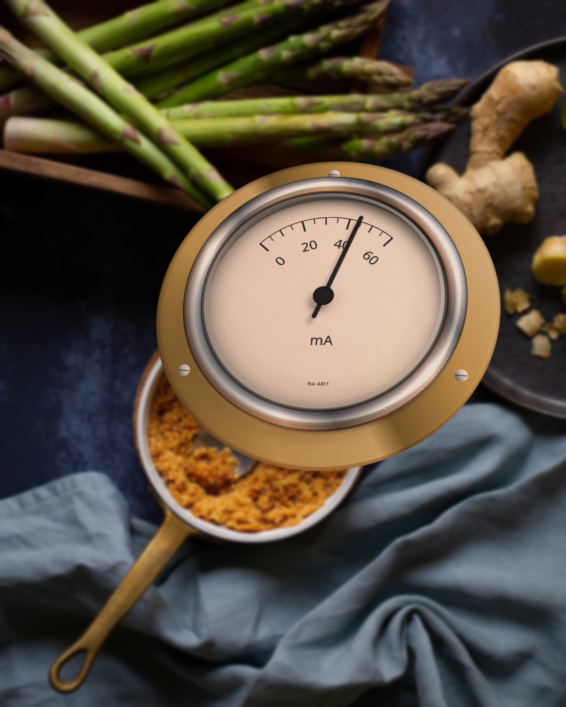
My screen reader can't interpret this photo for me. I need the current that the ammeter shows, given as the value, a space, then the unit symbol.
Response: 45 mA
